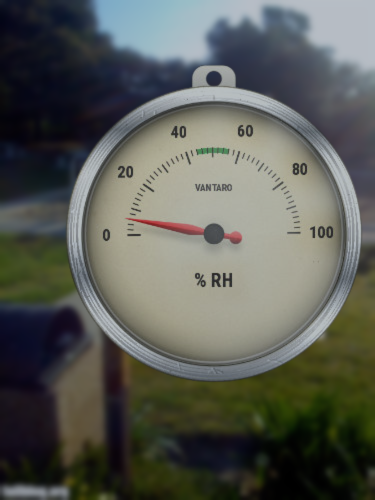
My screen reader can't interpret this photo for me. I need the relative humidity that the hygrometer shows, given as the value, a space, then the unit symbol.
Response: 6 %
